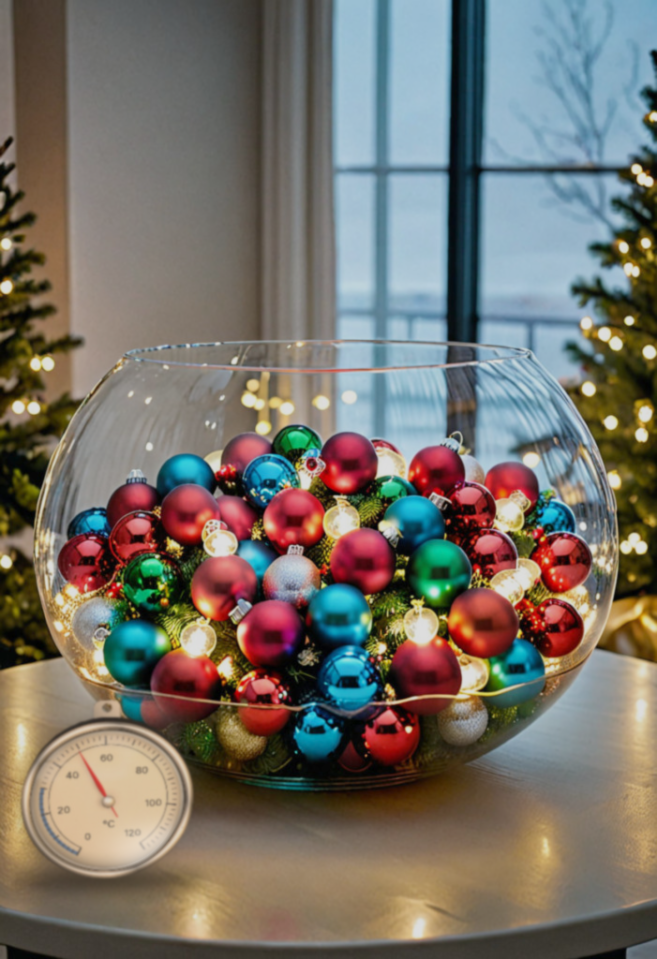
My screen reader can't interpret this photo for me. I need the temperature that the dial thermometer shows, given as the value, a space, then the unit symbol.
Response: 50 °C
